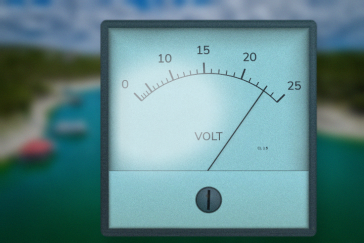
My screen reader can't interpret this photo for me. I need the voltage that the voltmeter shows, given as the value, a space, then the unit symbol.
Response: 23 V
